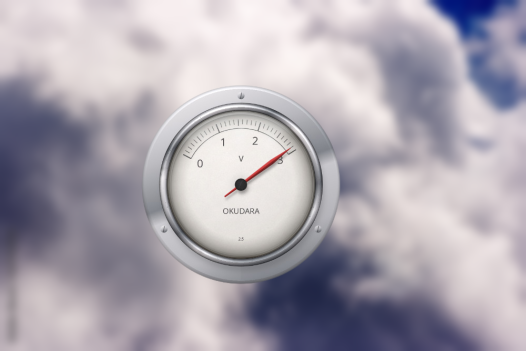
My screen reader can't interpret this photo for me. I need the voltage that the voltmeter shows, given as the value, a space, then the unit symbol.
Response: 2.9 V
